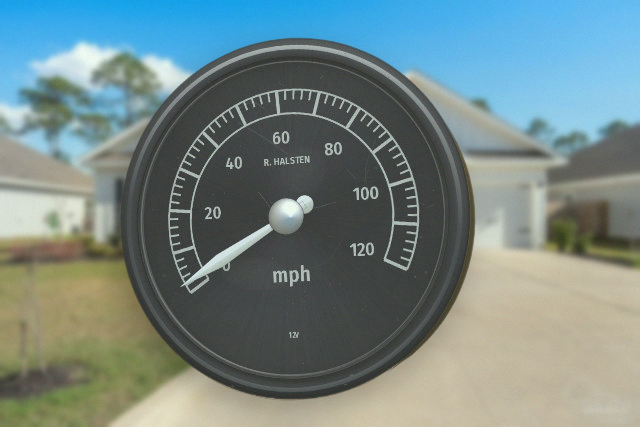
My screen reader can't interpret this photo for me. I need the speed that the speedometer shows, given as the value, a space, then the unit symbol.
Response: 2 mph
